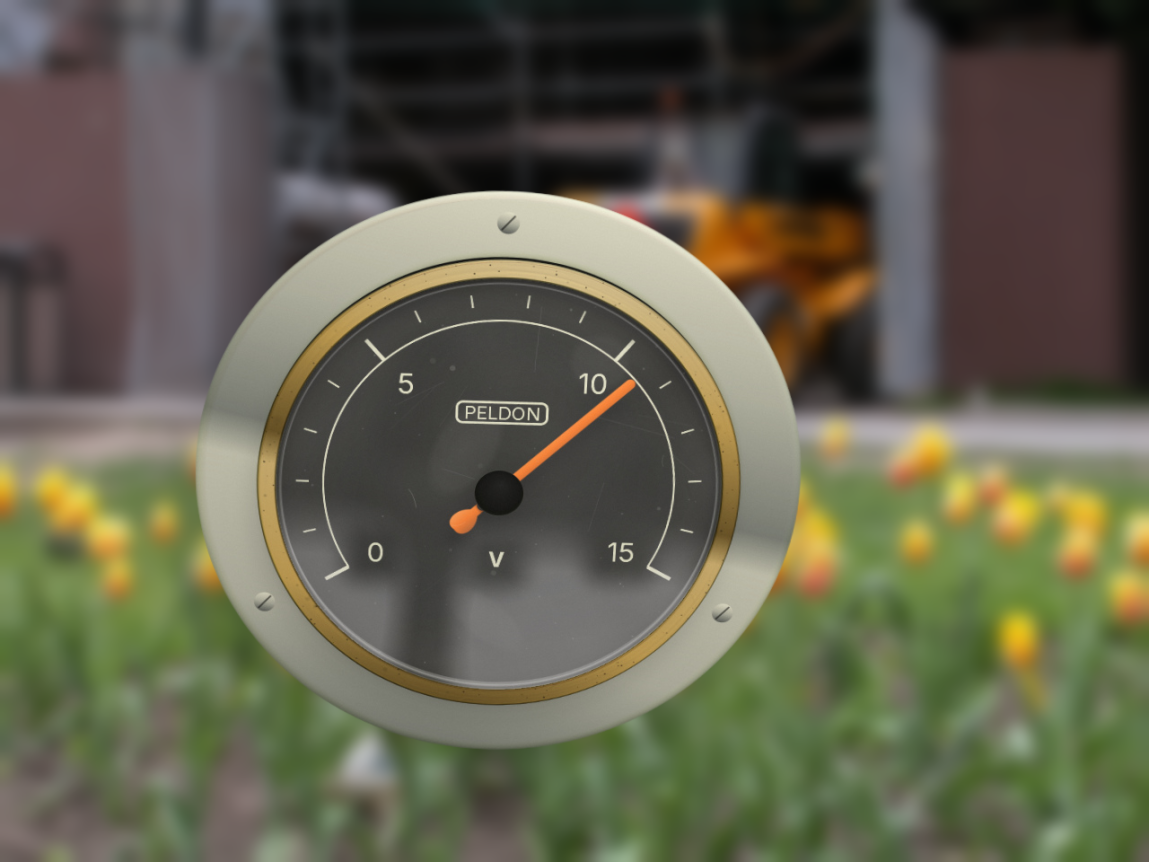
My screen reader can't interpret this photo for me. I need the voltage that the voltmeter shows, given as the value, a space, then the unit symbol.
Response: 10.5 V
